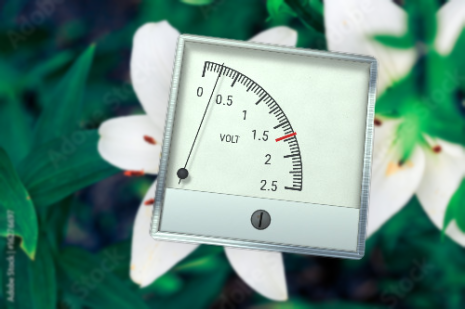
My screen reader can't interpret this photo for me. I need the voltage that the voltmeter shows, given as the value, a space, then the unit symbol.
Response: 0.25 V
